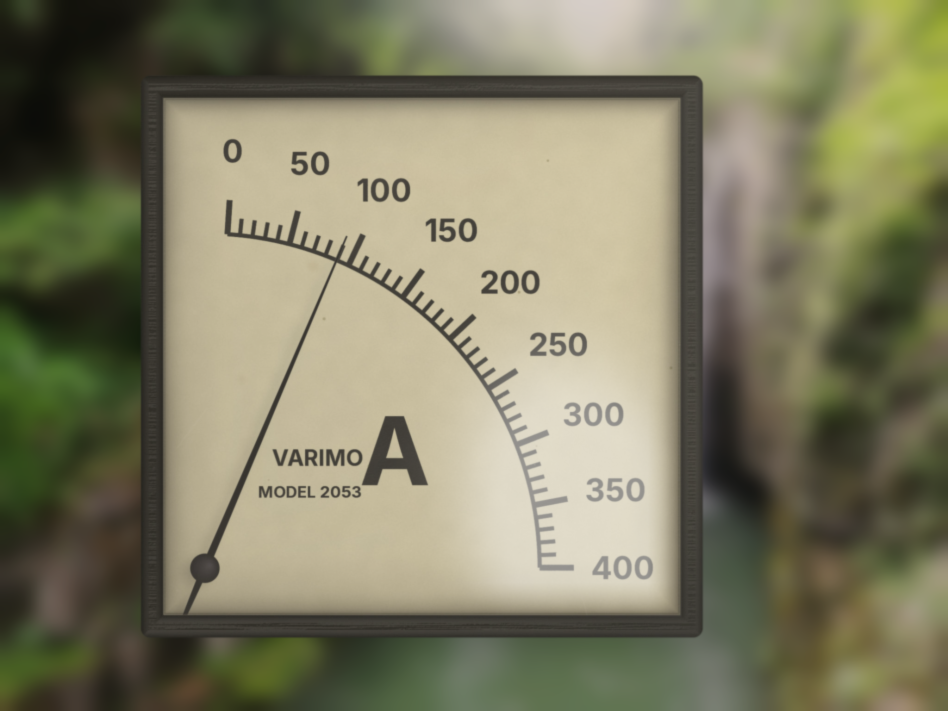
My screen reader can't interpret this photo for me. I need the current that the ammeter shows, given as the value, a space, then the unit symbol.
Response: 90 A
